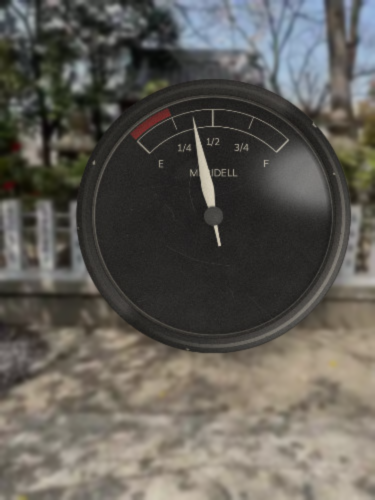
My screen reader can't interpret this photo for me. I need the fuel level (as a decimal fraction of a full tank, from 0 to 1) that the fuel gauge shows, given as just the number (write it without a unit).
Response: 0.375
